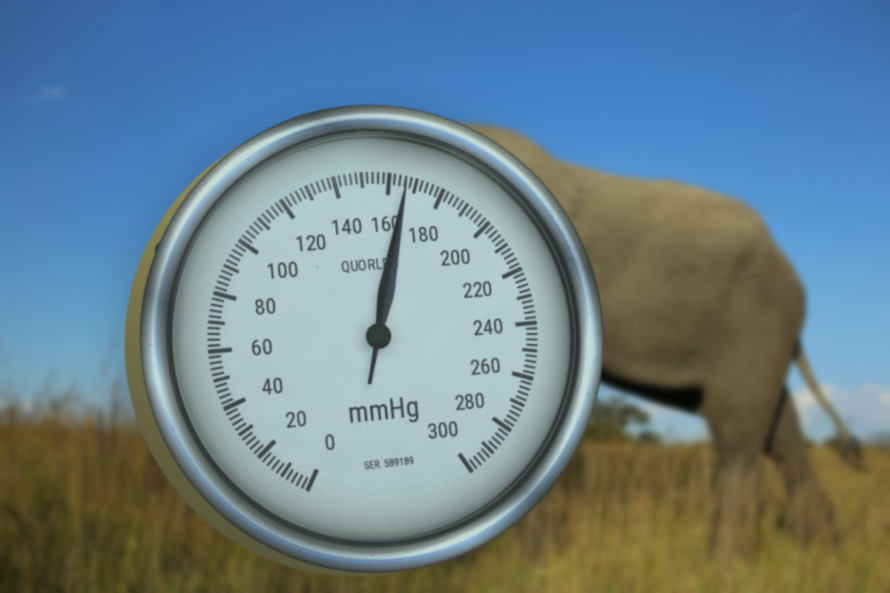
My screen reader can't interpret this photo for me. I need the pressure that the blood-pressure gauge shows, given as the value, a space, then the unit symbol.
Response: 166 mmHg
